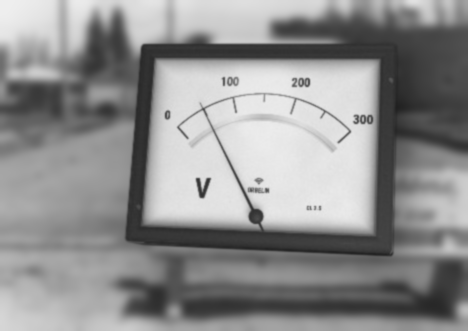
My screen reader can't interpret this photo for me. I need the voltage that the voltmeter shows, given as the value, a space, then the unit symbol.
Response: 50 V
